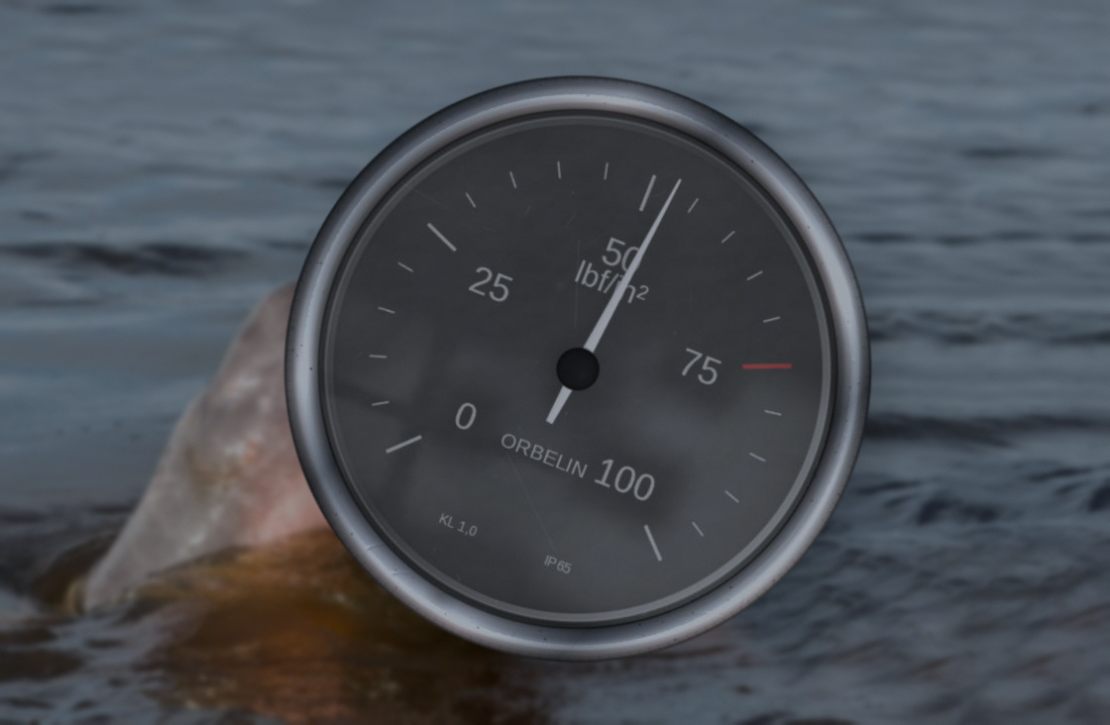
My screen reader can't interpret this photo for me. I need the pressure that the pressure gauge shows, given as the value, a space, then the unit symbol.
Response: 52.5 psi
